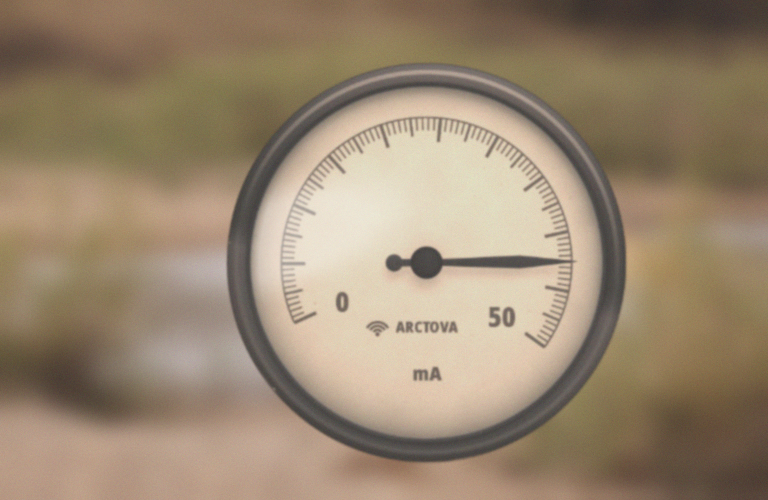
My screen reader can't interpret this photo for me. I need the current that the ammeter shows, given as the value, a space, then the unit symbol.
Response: 42.5 mA
